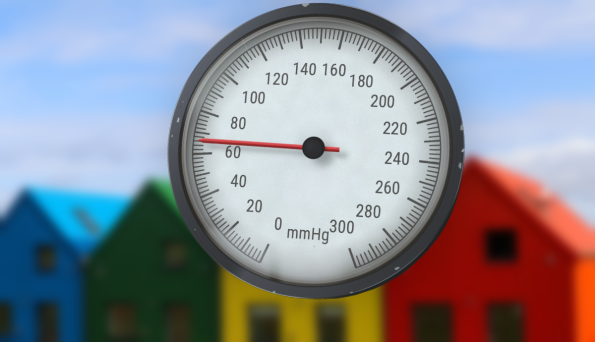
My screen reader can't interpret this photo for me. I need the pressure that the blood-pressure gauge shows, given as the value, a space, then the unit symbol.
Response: 66 mmHg
